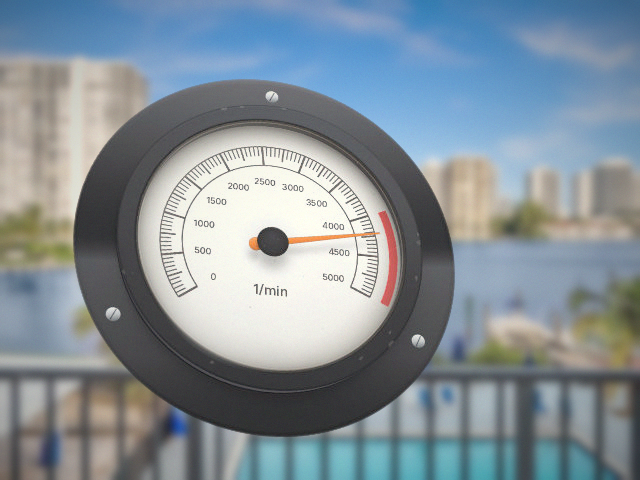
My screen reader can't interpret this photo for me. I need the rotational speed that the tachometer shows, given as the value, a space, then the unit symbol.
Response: 4250 rpm
